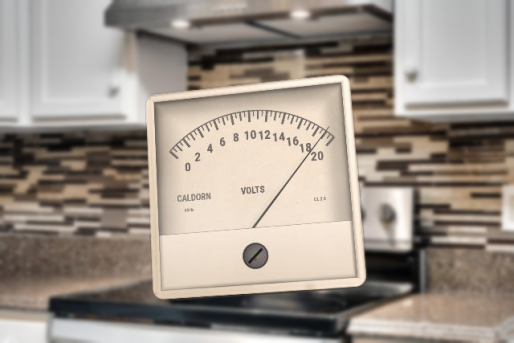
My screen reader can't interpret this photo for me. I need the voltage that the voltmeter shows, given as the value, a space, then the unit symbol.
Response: 19 V
